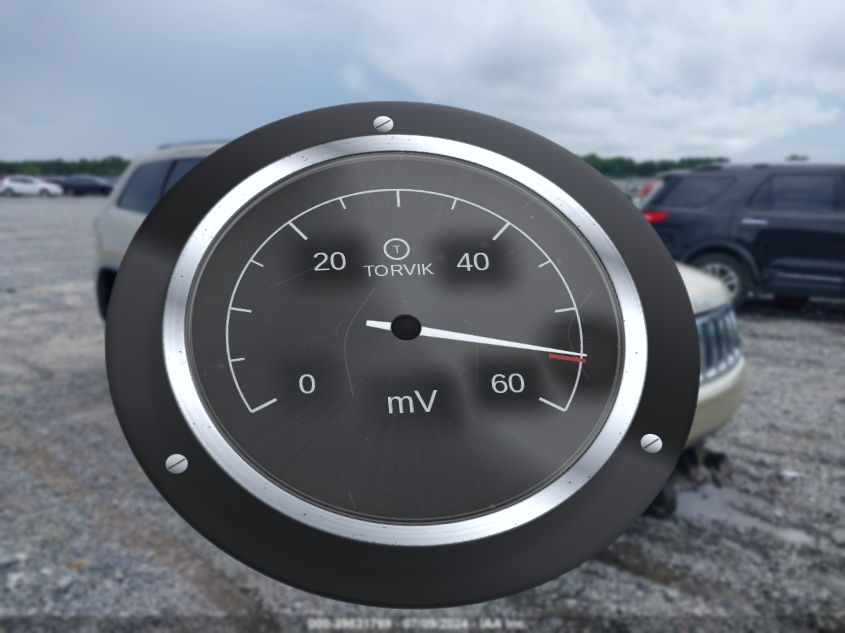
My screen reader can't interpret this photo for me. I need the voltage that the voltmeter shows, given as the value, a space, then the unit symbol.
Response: 55 mV
